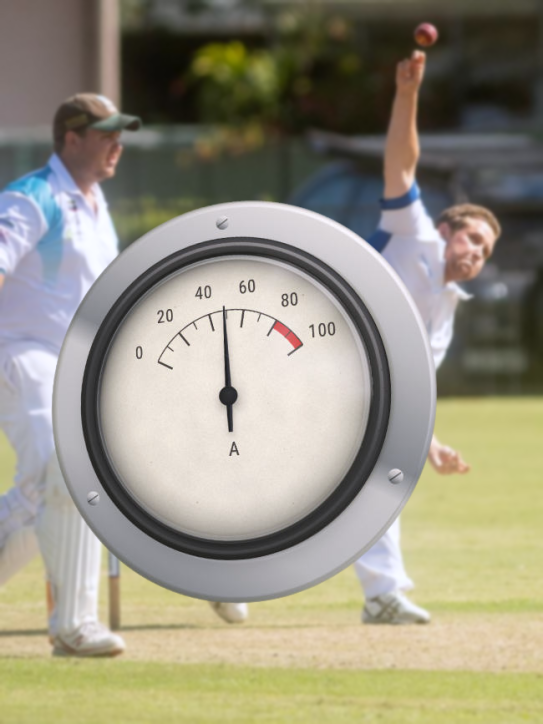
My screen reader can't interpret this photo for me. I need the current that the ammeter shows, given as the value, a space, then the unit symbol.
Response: 50 A
